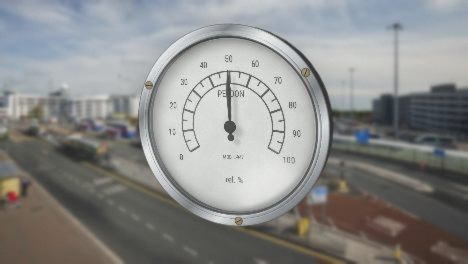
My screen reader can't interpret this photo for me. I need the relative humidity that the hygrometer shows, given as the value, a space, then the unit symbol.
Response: 50 %
